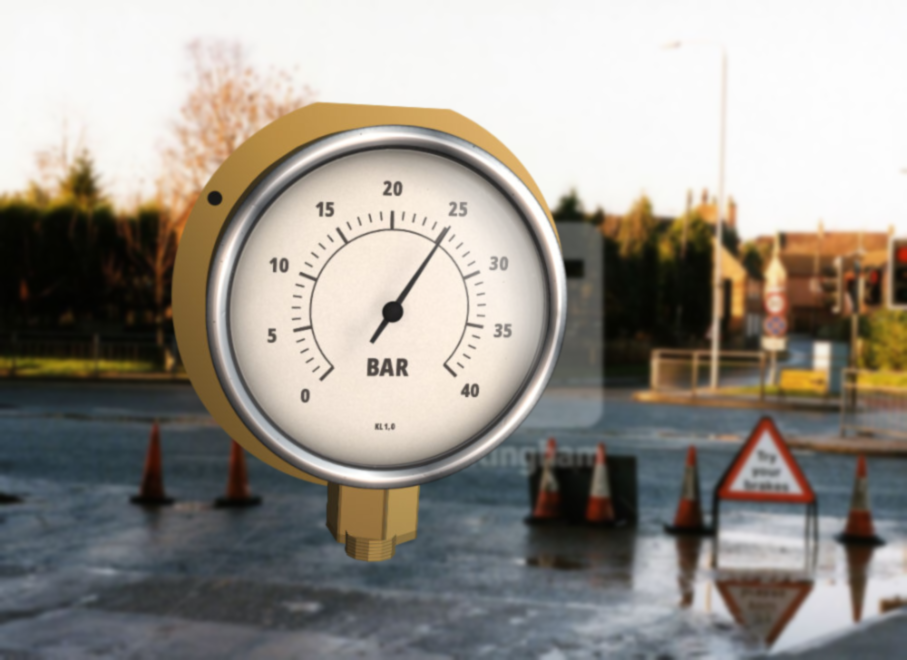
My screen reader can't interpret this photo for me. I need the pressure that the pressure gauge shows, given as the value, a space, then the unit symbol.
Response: 25 bar
